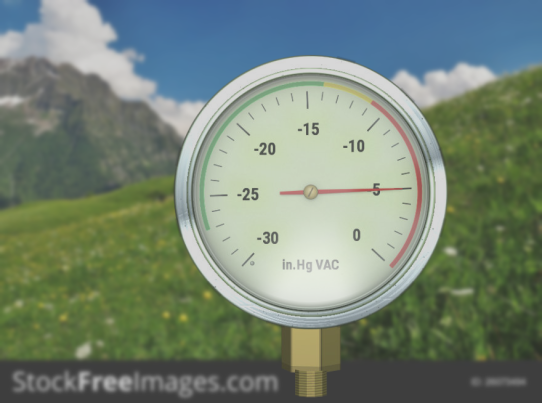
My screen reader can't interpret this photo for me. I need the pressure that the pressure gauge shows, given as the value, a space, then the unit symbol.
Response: -5 inHg
